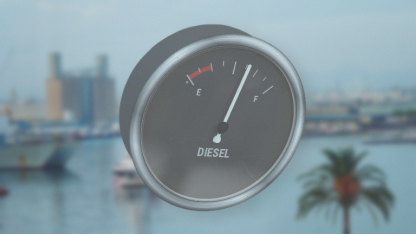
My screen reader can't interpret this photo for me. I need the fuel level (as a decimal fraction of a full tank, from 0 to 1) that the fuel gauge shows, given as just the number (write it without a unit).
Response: 0.625
